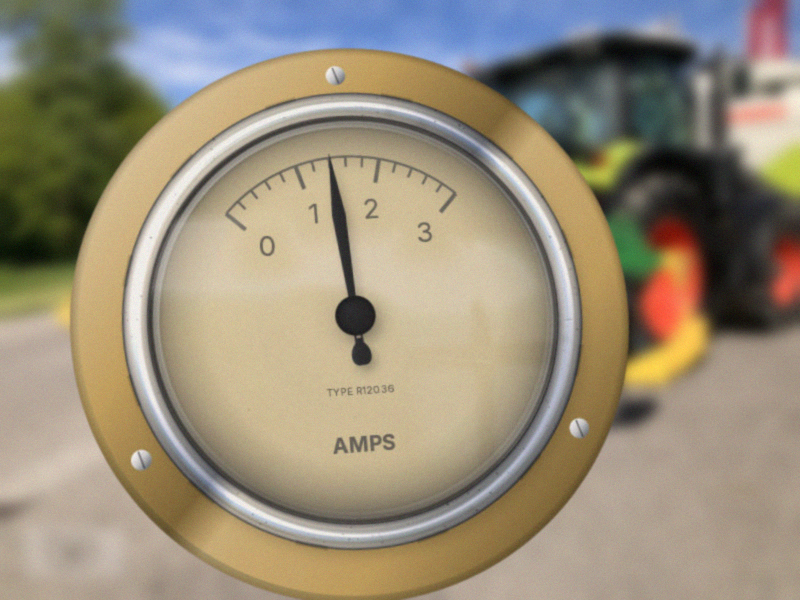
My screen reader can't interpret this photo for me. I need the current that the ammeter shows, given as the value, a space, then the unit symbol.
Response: 1.4 A
